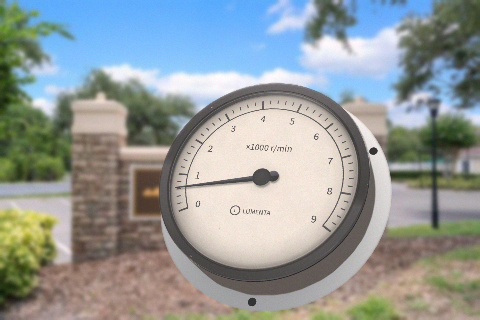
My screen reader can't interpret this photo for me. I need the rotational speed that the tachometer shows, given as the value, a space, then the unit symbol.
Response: 600 rpm
